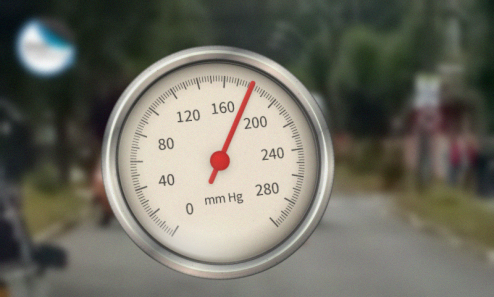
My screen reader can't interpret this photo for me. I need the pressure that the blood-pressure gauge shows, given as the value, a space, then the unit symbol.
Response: 180 mmHg
